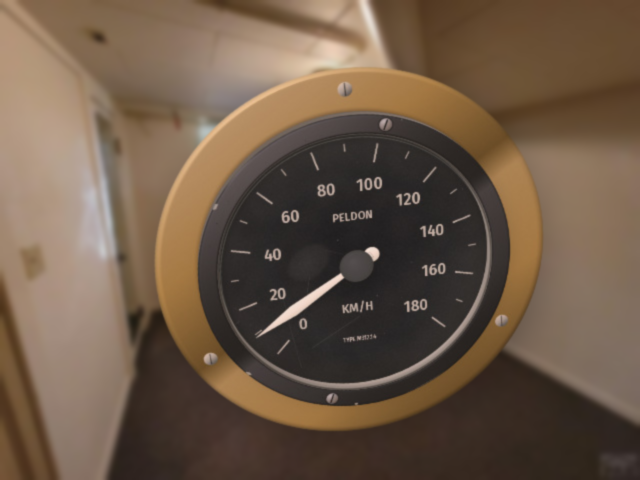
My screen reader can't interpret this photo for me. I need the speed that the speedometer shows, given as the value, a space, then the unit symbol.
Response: 10 km/h
